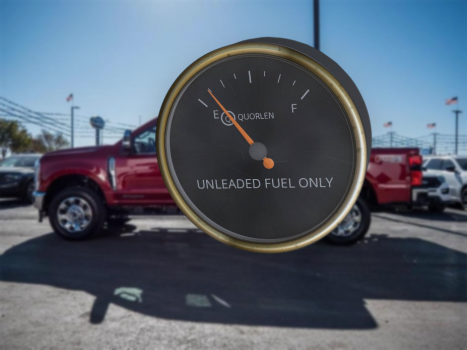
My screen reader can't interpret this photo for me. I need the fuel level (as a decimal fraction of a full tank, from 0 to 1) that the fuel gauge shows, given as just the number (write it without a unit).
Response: 0.125
